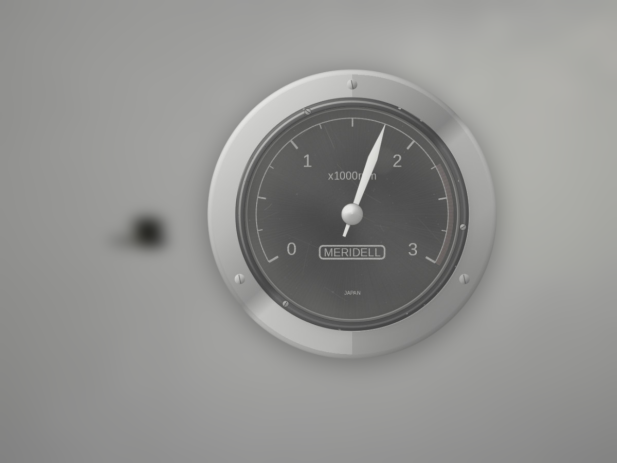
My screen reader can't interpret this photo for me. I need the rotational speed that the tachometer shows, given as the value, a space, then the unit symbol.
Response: 1750 rpm
